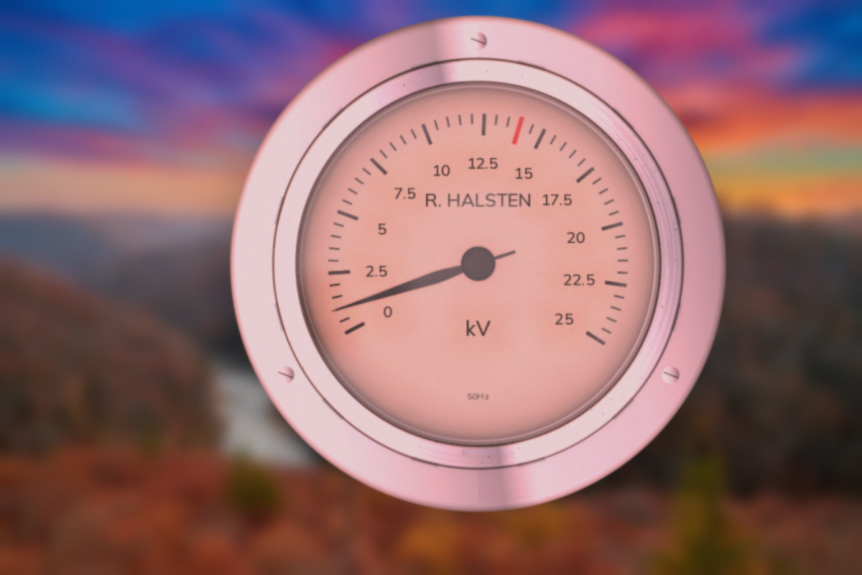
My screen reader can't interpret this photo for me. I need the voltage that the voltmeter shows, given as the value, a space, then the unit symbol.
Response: 1 kV
